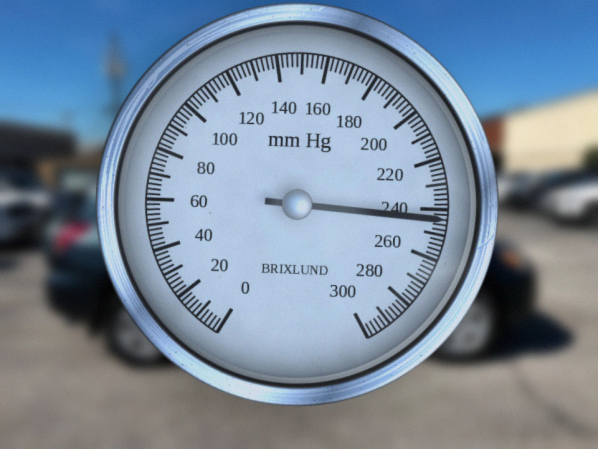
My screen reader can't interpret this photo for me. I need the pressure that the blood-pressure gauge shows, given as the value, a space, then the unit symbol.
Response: 244 mmHg
